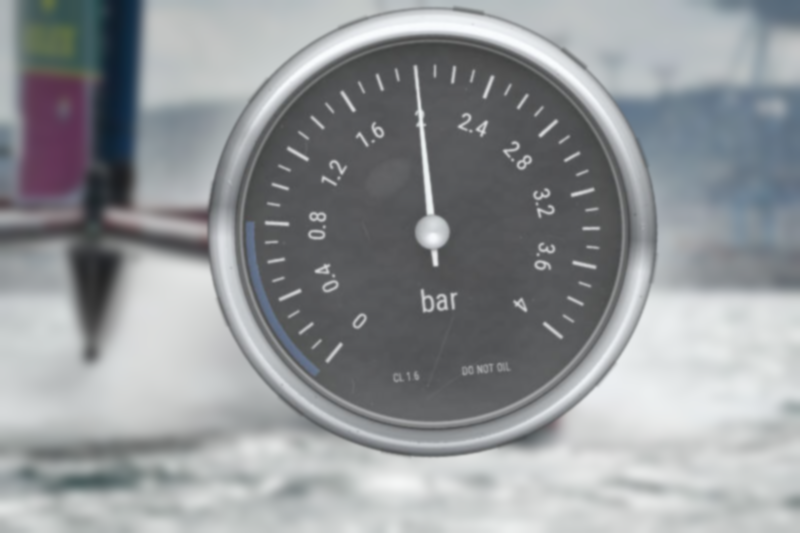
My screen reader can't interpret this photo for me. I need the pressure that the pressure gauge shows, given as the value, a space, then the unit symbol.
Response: 2 bar
